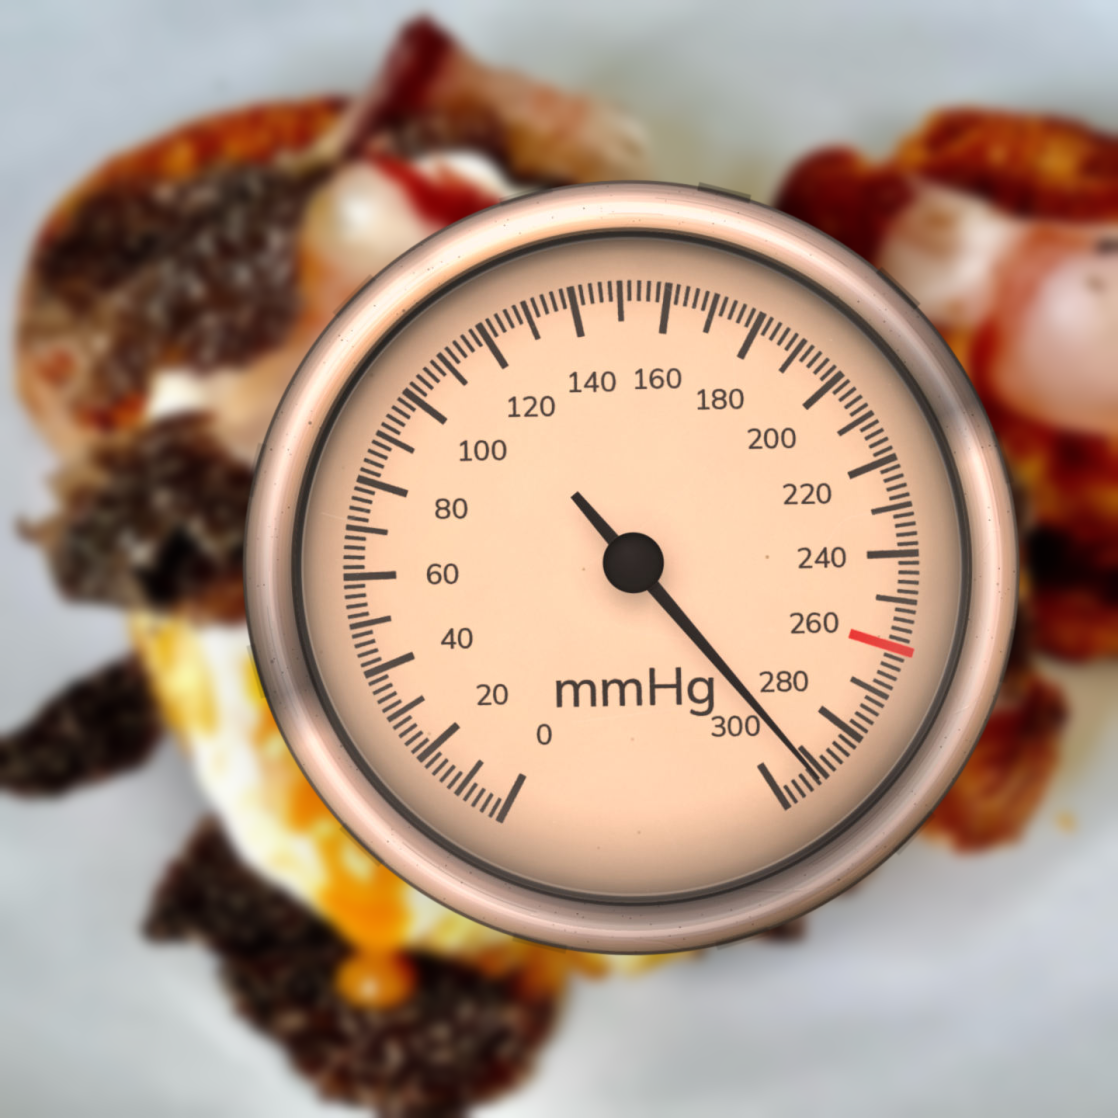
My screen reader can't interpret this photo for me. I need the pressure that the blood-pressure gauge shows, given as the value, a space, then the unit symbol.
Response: 292 mmHg
